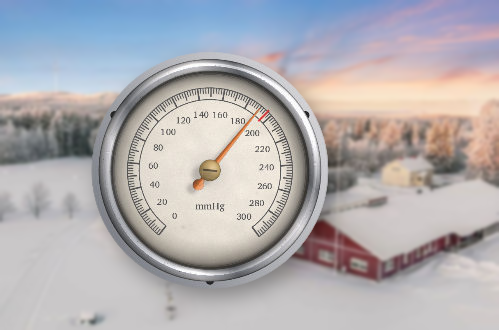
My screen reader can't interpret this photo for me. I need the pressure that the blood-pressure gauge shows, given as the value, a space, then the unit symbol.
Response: 190 mmHg
